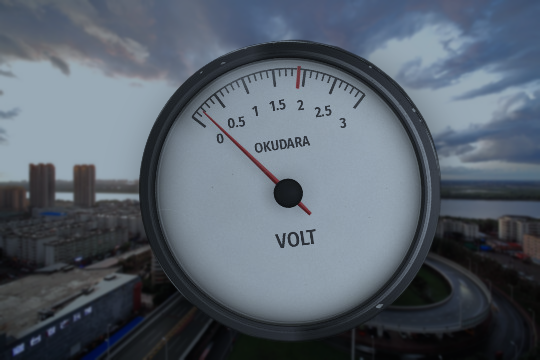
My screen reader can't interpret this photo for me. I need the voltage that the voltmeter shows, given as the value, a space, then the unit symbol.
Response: 0.2 V
